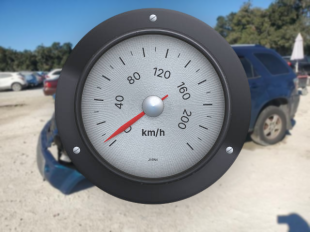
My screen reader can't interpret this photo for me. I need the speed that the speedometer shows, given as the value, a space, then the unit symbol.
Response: 5 km/h
